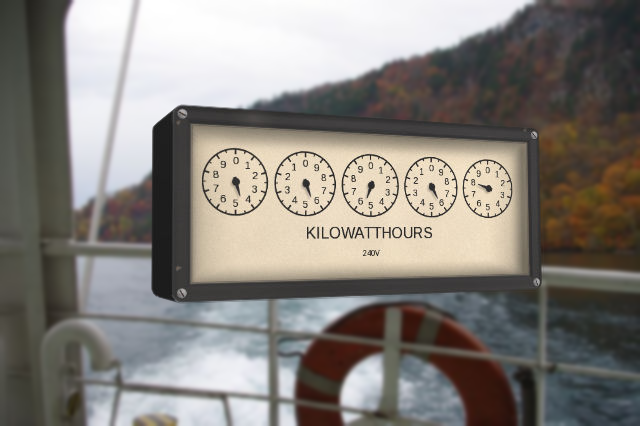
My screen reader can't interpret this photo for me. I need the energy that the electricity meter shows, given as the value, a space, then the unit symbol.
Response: 45558 kWh
